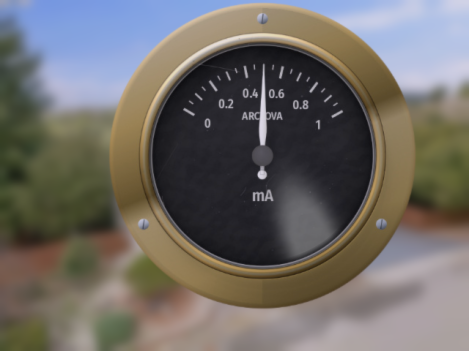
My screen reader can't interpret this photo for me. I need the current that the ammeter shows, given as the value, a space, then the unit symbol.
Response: 0.5 mA
